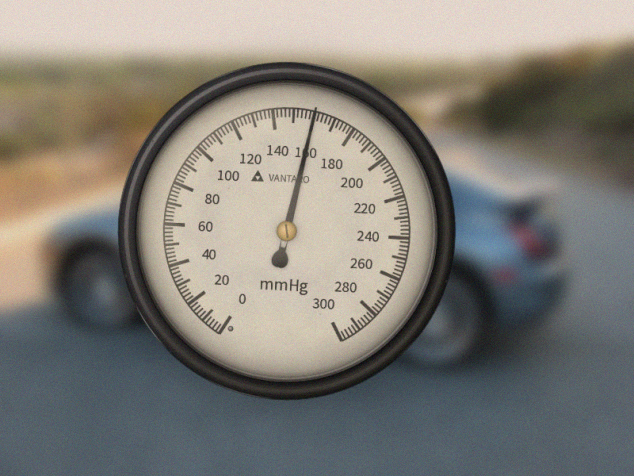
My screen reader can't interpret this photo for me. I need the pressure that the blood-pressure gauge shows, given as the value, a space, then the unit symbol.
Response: 160 mmHg
